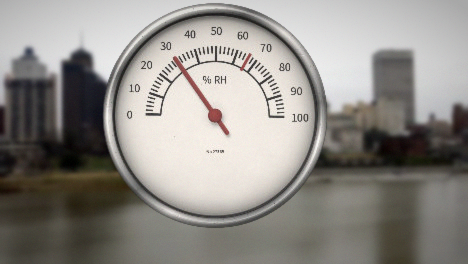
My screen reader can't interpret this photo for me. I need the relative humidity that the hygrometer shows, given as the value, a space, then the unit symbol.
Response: 30 %
